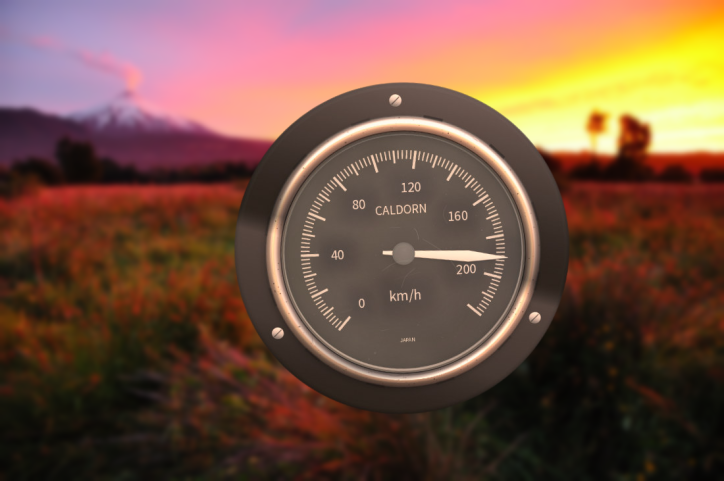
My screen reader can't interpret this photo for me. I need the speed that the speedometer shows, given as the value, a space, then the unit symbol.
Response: 190 km/h
